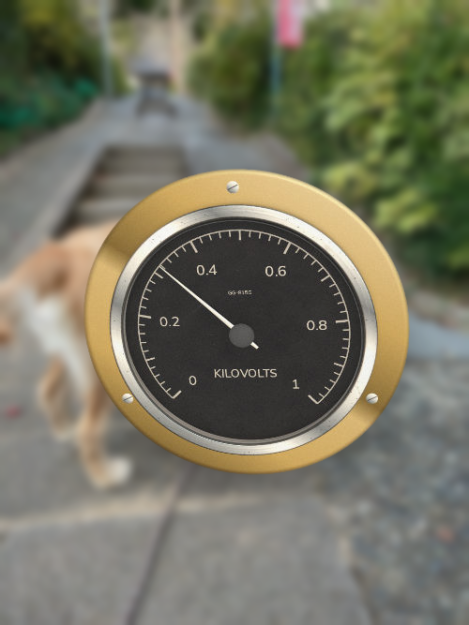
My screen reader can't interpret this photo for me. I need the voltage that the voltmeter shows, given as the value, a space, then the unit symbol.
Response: 0.32 kV
